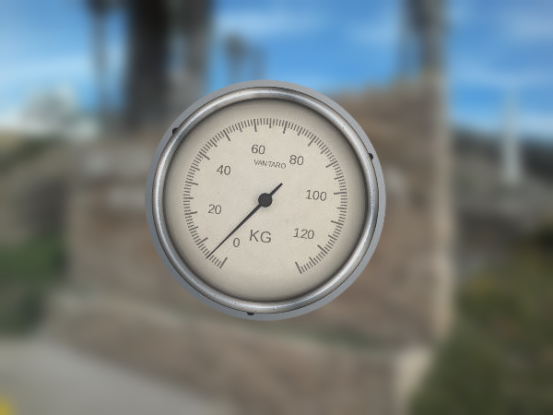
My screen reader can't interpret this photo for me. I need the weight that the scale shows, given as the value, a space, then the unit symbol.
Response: 5 kg
